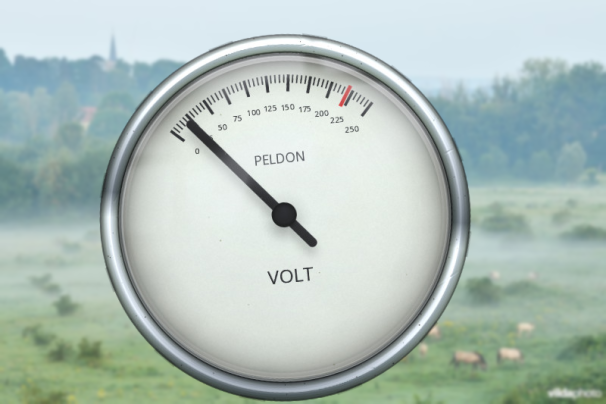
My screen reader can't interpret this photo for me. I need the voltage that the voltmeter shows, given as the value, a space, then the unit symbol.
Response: 20 V
